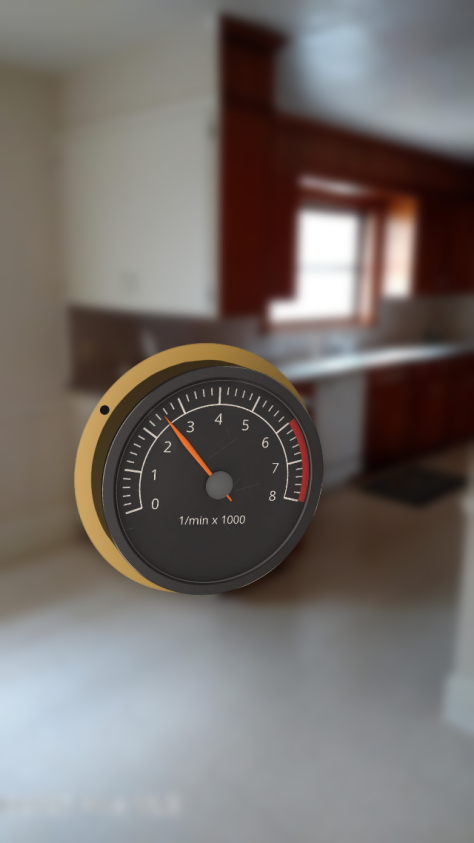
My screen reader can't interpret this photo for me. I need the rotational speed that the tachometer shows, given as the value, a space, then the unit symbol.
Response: 2500 rpm
